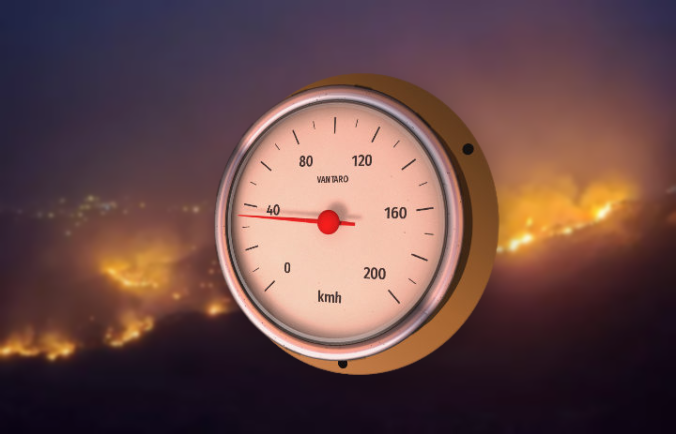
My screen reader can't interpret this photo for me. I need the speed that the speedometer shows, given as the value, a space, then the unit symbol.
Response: 35 km/h
